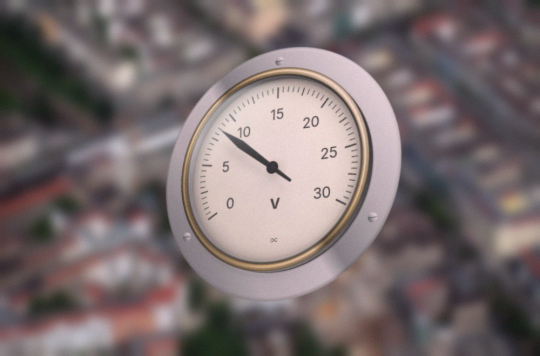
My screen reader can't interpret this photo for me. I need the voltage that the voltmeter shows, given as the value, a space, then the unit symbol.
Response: 8.5 V
